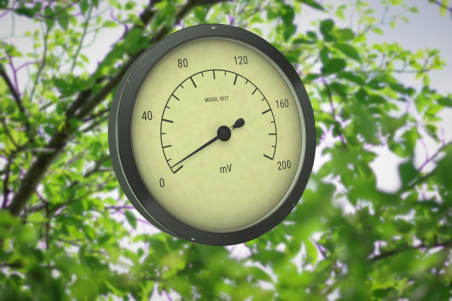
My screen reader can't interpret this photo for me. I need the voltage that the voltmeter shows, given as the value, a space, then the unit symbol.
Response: 5 mV
